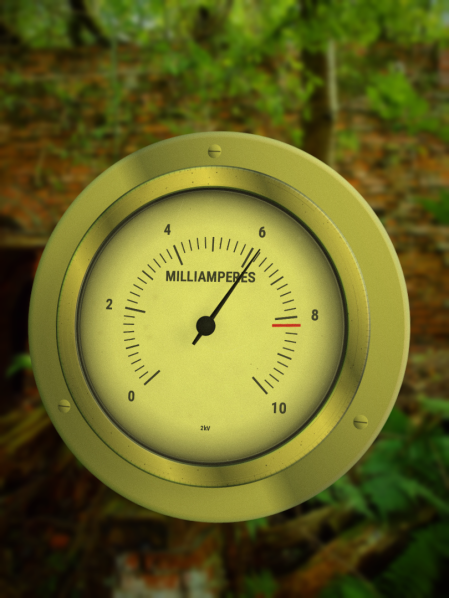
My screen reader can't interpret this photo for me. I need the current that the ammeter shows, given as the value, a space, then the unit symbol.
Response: 6.2 mA
